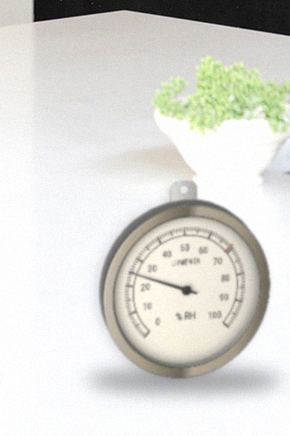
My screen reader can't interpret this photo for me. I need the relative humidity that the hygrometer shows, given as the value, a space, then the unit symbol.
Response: 25 %
